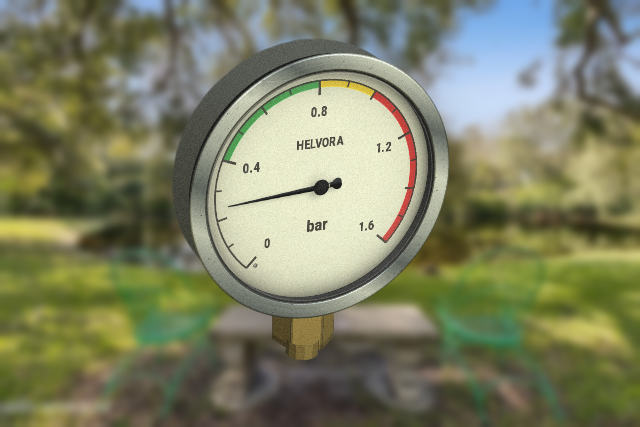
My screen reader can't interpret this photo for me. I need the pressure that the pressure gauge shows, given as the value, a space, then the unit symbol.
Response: 0.25 bar
